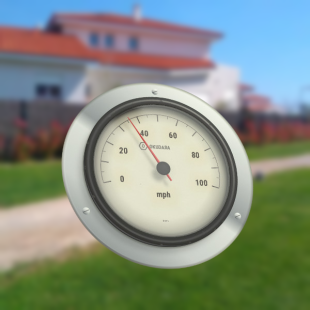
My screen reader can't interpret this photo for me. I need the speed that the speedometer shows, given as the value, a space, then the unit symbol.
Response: 35 mph
